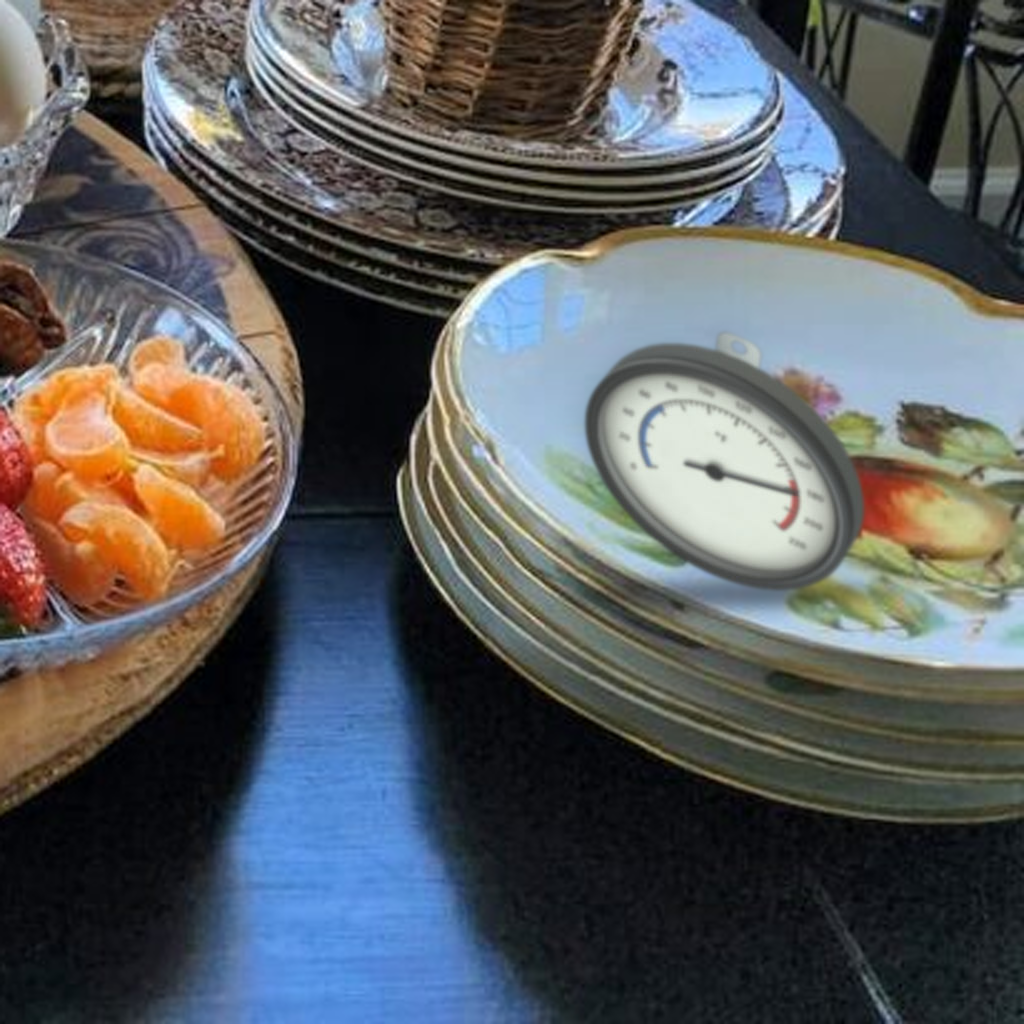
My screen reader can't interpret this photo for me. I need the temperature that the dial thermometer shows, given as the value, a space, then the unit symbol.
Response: 180 °F
